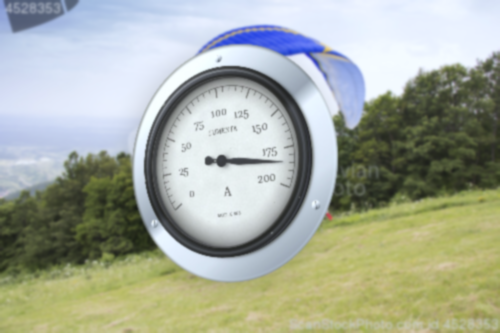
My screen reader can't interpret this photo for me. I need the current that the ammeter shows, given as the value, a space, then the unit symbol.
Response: 185 A
